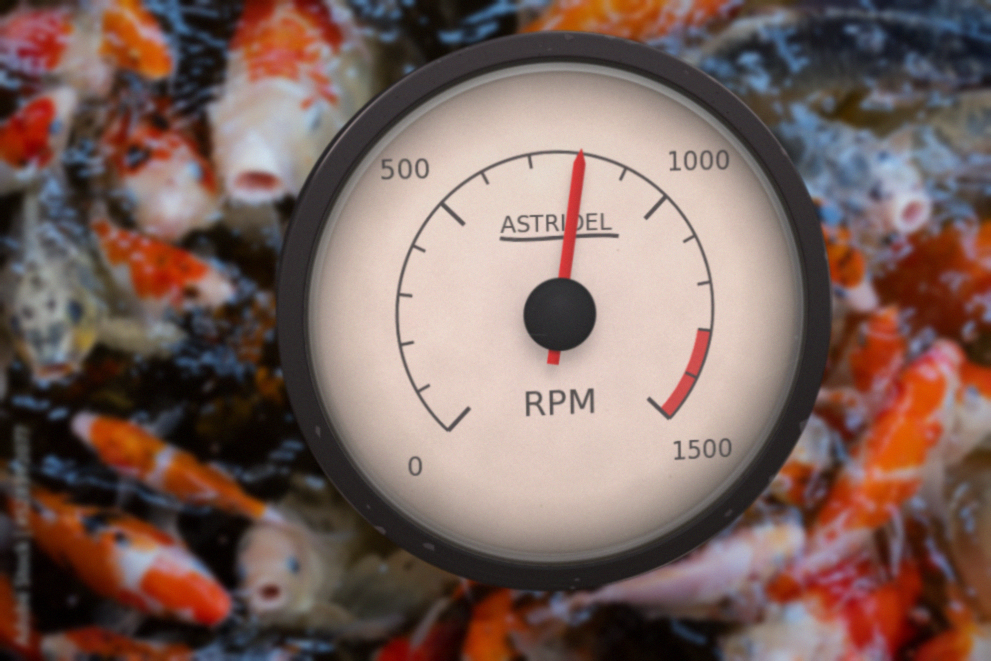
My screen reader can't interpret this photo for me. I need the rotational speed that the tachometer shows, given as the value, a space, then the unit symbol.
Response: 800 rpm
